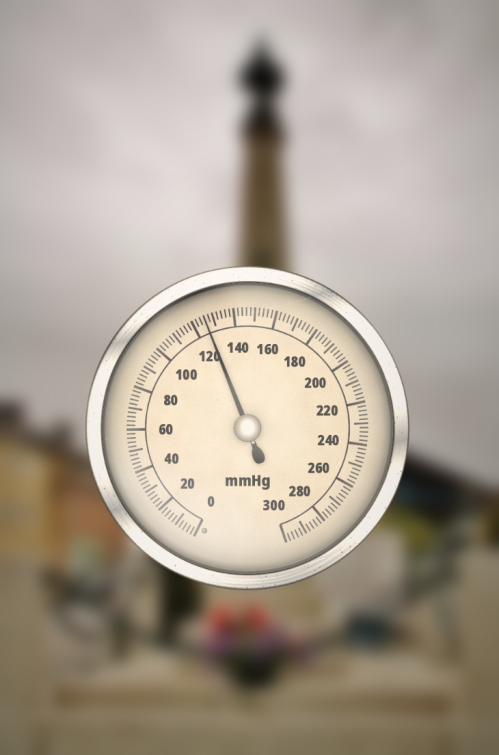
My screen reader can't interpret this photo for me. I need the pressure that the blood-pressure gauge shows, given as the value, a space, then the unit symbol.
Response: 126 mmHg
